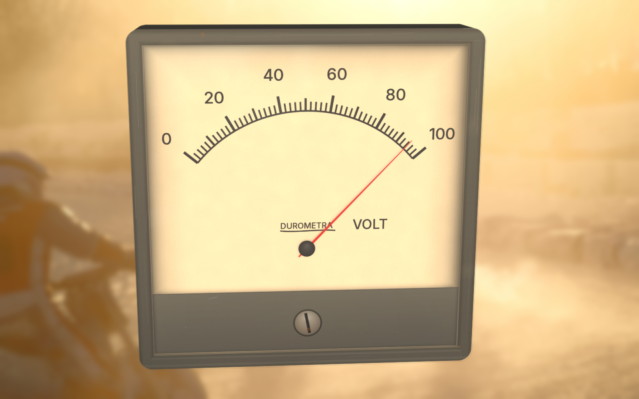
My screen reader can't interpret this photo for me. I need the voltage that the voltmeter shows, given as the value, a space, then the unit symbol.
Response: 94 V
